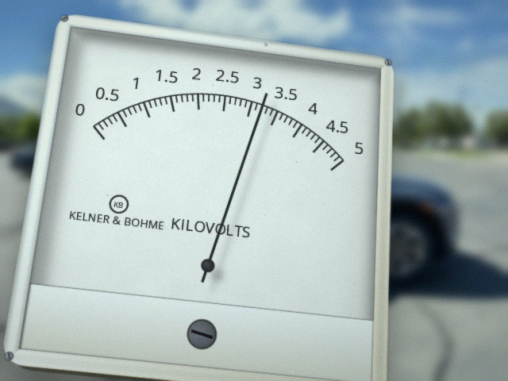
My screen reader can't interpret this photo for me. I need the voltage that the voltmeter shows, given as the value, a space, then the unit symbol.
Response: 3.2 kV
